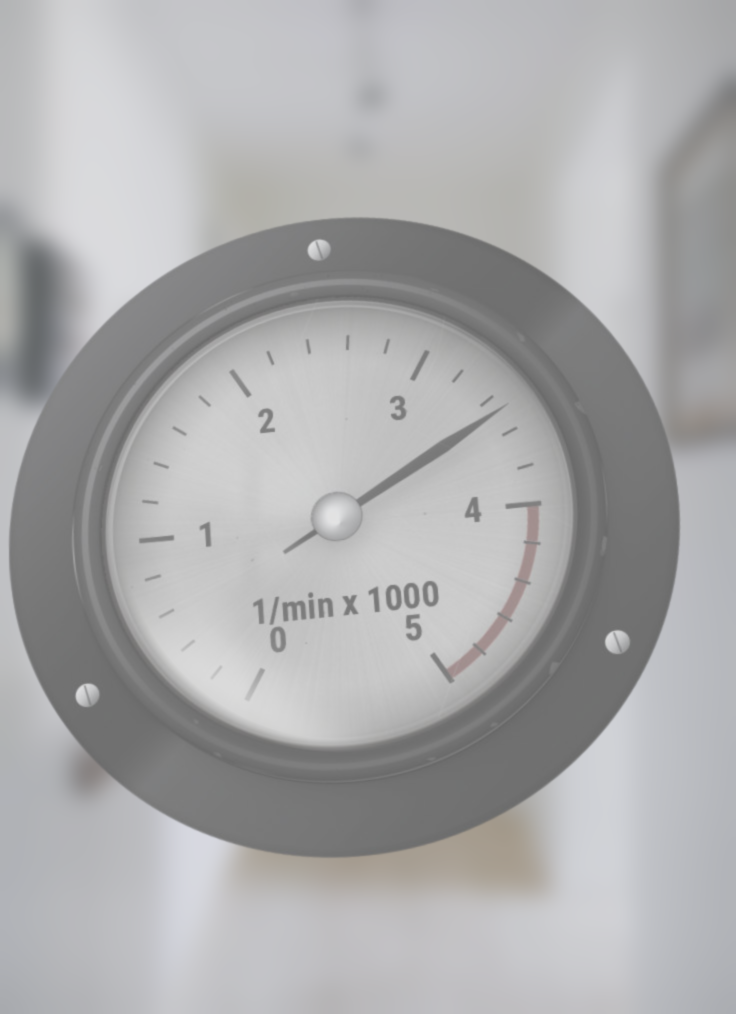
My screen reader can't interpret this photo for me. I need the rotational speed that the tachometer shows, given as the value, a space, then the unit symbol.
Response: 3500 rpm
